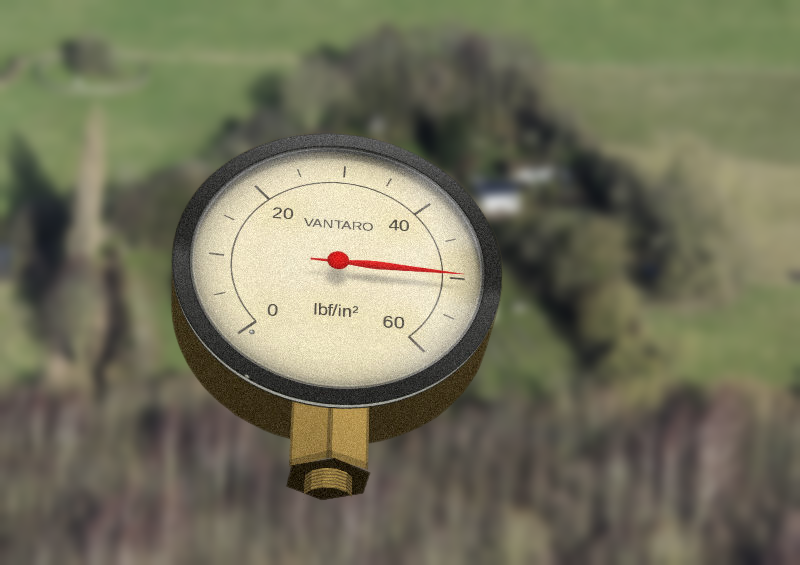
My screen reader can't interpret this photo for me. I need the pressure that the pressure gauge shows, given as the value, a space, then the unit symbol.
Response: 50 psi
